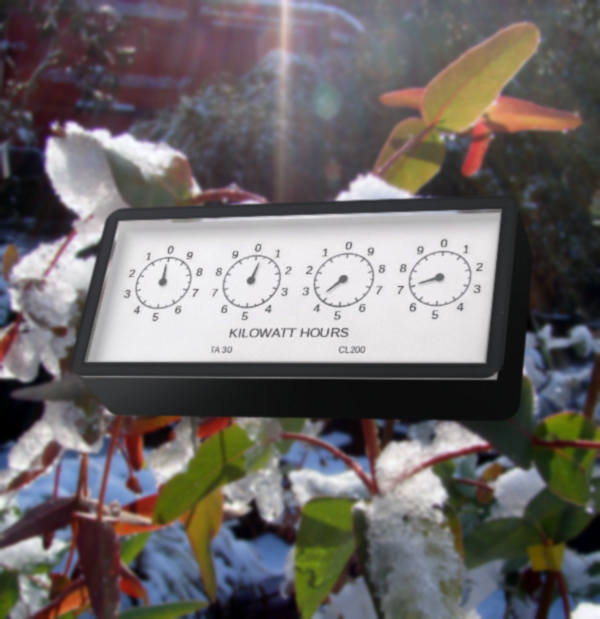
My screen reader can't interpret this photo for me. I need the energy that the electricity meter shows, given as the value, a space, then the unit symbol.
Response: 37 kWh
